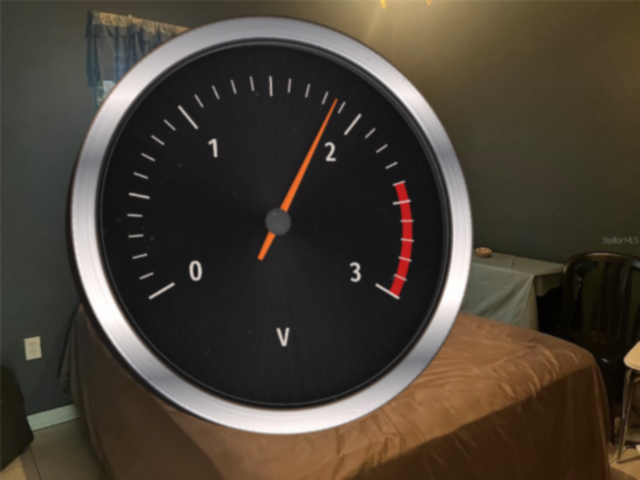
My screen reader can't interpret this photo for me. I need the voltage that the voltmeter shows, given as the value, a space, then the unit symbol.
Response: 1.85 V
